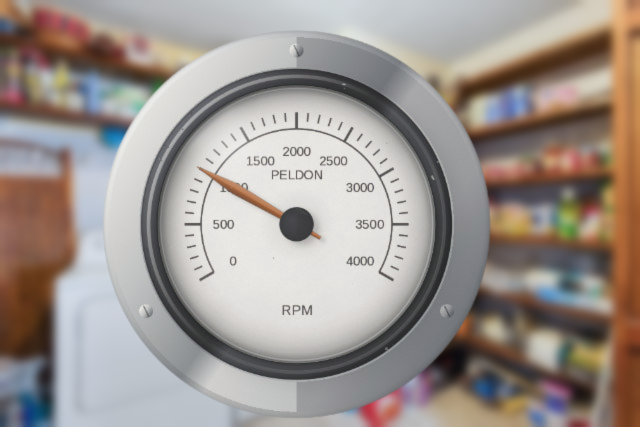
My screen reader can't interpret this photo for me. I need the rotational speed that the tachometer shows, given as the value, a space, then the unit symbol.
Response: 1000 rpm
